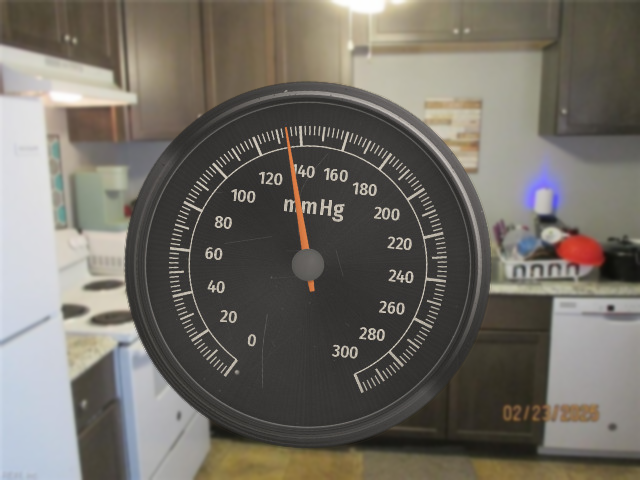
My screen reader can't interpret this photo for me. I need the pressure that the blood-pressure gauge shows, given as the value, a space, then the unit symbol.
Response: 134 mmHg
